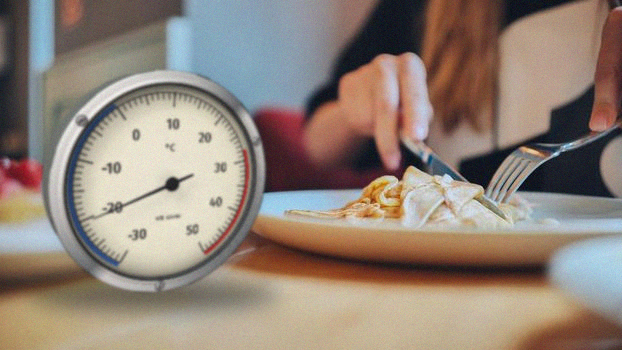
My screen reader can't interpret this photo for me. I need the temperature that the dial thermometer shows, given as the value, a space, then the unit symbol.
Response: -20 °C
